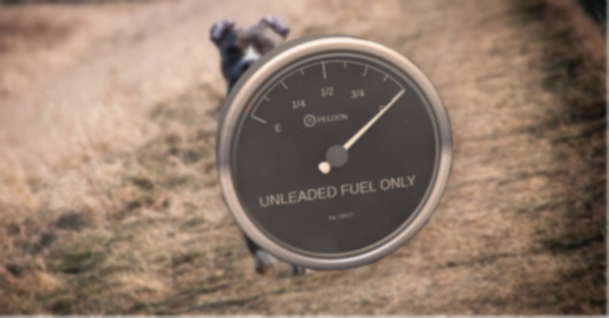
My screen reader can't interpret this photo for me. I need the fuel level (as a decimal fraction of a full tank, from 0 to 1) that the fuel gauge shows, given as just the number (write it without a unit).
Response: 1
